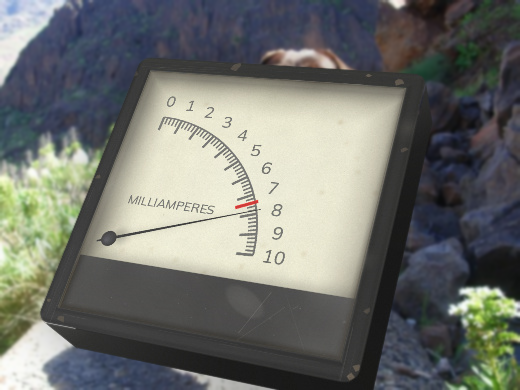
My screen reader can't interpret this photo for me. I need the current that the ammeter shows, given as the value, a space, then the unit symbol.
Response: 8 mA
